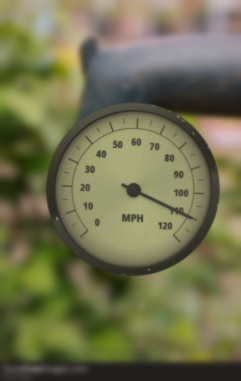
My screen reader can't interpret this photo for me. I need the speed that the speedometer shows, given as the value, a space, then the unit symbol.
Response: 110 mph
